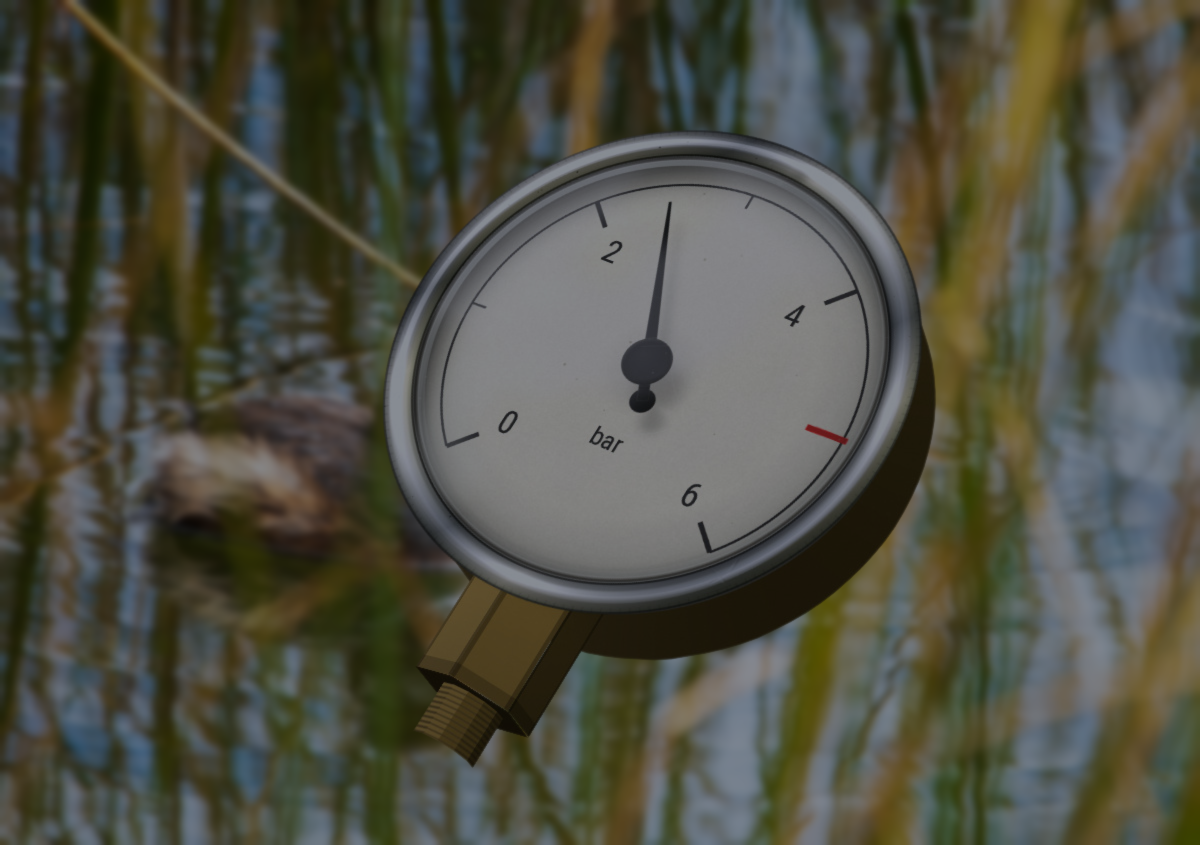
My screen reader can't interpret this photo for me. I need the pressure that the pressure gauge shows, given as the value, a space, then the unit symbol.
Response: 2.5 bar
